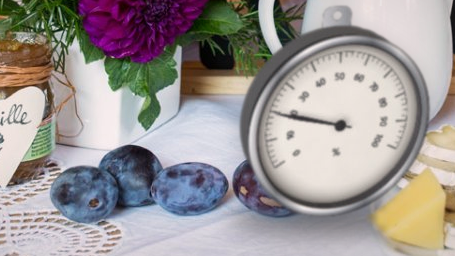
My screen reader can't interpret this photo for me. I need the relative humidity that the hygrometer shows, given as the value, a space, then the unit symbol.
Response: 20 %
